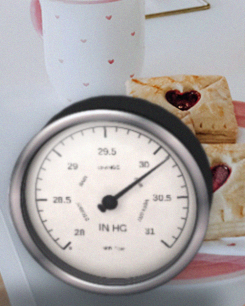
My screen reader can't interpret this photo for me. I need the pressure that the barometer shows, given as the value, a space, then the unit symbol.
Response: 30.1 inHg
